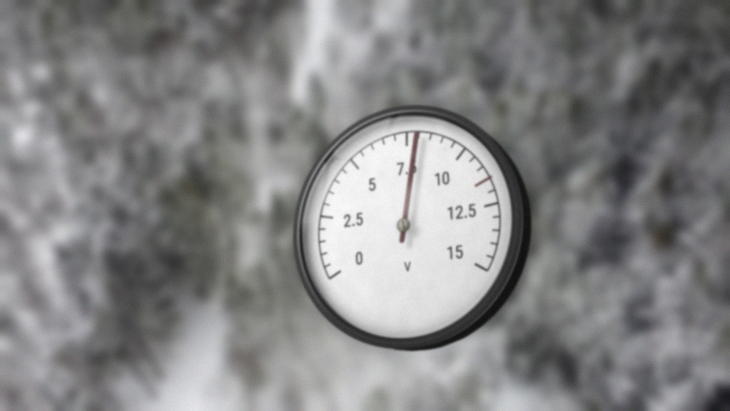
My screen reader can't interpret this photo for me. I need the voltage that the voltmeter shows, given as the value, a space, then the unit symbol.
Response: 8 V
